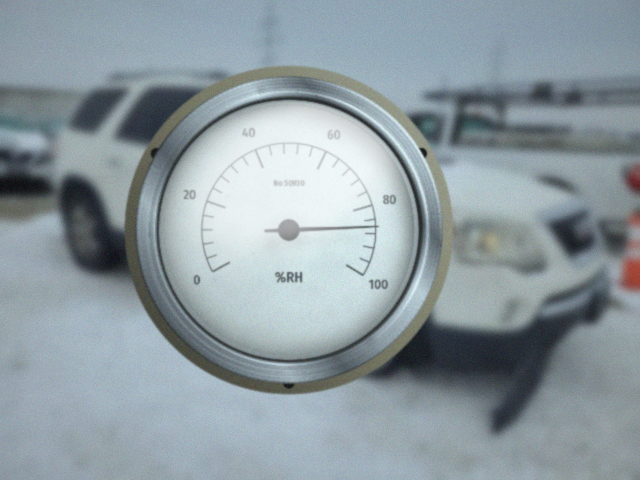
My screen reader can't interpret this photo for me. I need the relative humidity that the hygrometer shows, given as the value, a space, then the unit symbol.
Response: 86 %
